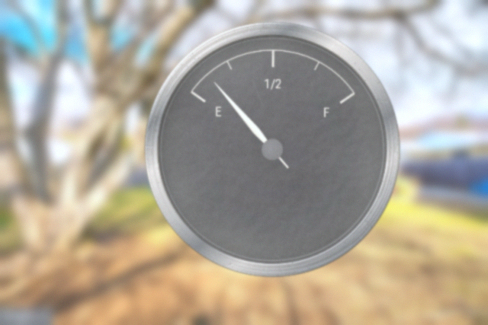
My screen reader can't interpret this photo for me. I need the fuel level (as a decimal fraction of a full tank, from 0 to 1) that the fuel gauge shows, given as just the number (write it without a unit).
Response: 0.125
